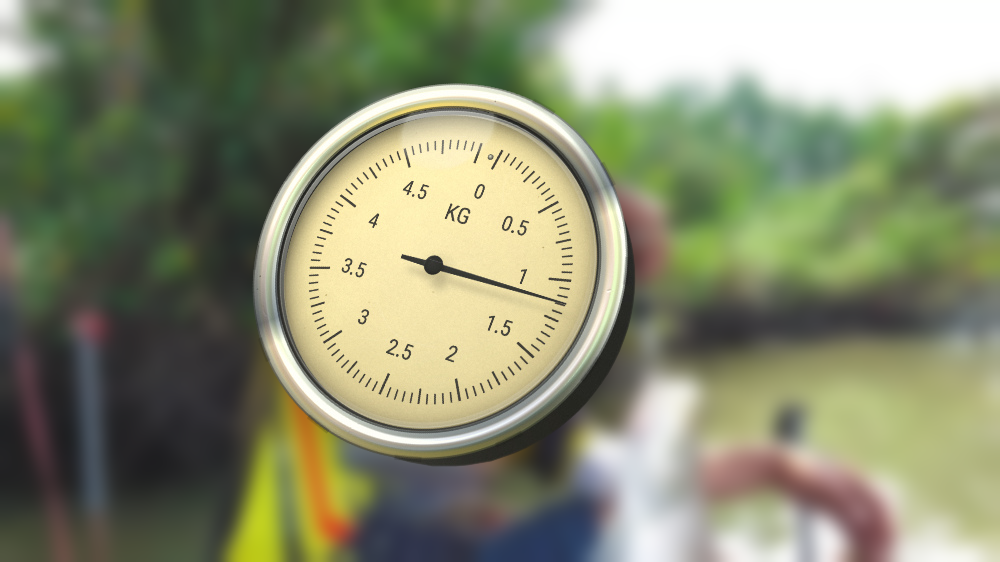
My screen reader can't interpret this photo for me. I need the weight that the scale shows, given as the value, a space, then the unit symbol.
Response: 1.15 kg
